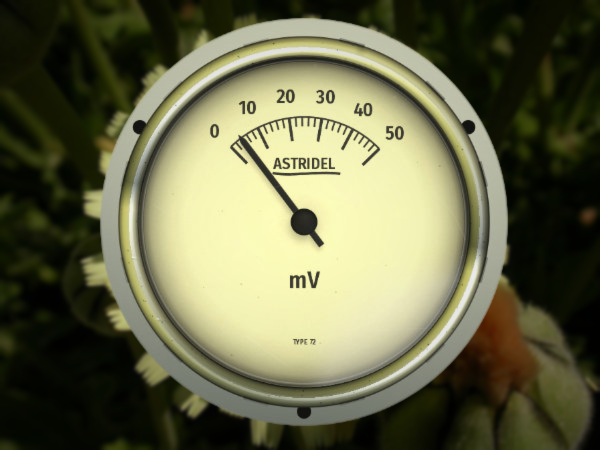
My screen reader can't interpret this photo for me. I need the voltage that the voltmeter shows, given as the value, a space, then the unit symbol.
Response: 4 mV
